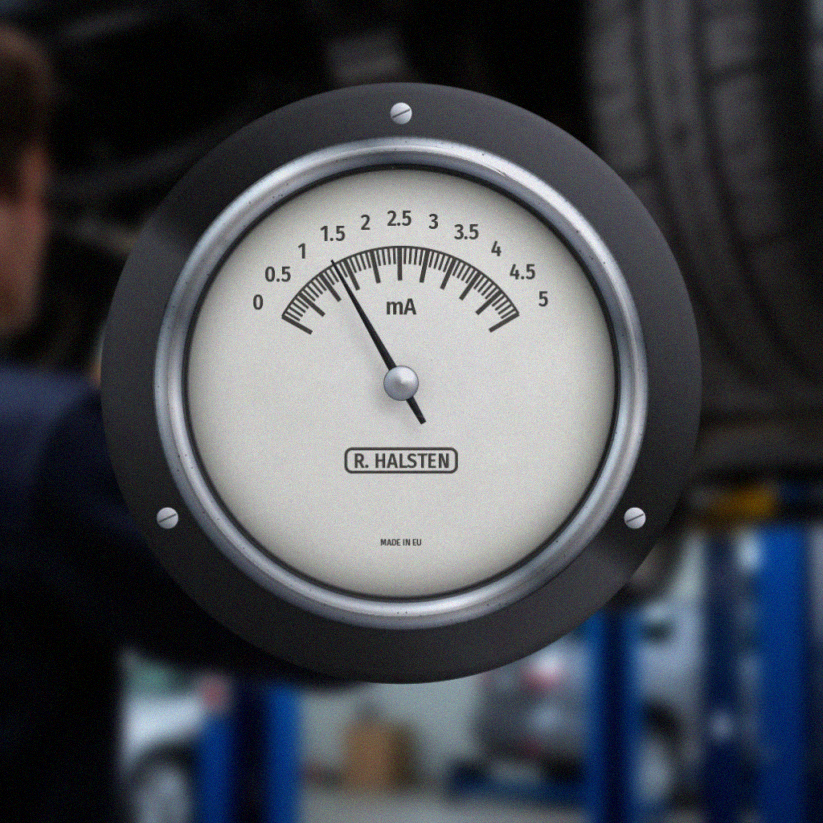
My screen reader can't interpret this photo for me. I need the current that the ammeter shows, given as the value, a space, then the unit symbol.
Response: 1.3 mA
